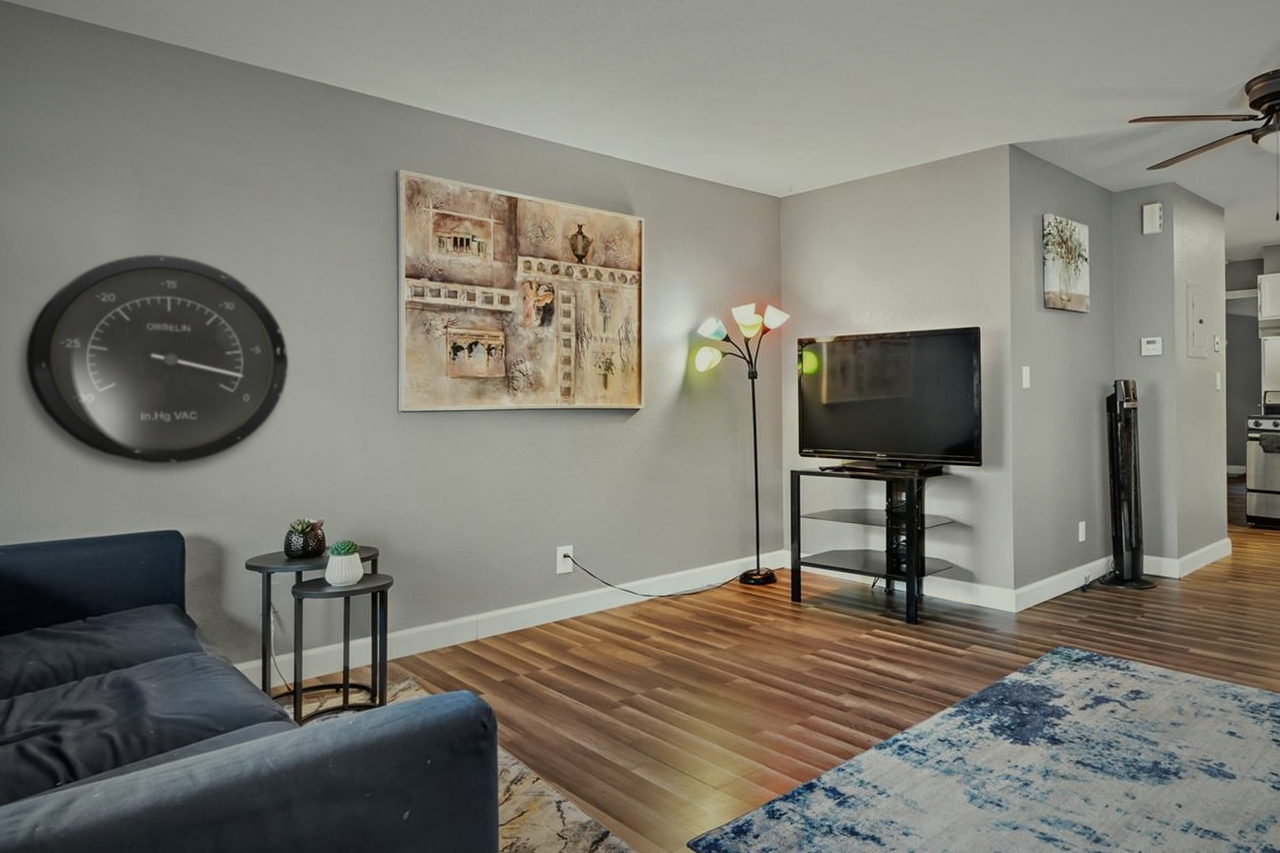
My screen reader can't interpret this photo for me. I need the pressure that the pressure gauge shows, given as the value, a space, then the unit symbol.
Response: -2 inHg
